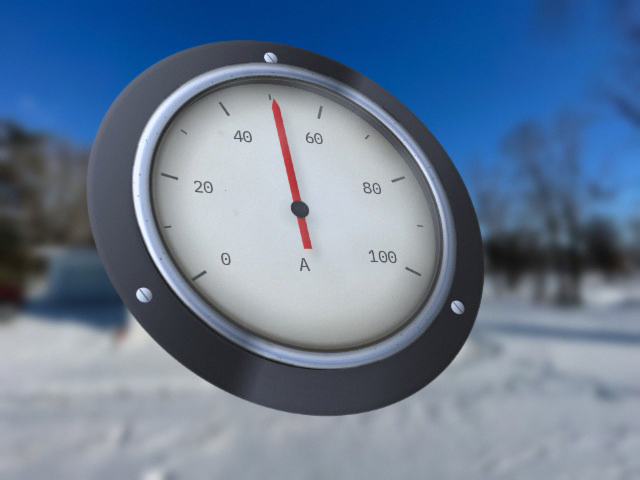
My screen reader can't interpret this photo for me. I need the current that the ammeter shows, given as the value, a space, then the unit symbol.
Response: 50 A
